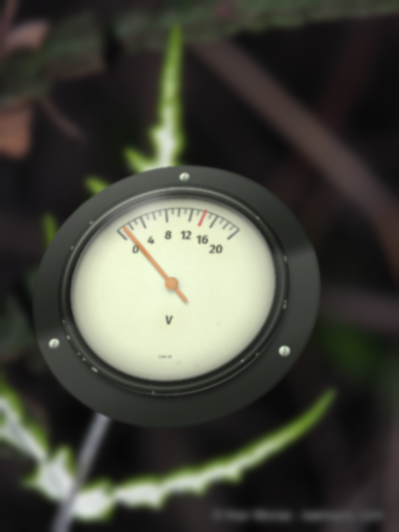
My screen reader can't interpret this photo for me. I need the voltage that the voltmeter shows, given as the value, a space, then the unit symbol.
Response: 1 V
